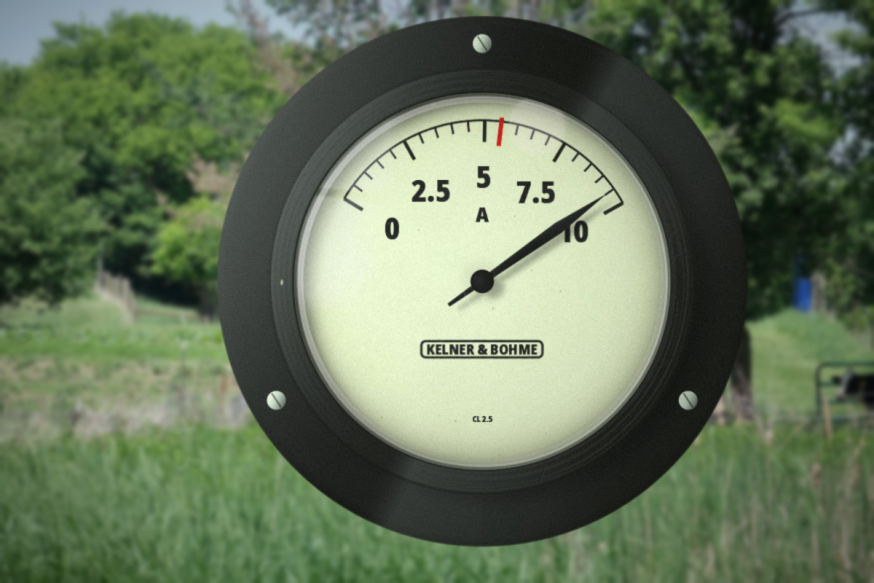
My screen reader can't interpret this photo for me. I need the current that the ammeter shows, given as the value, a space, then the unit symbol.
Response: 9.5 A
